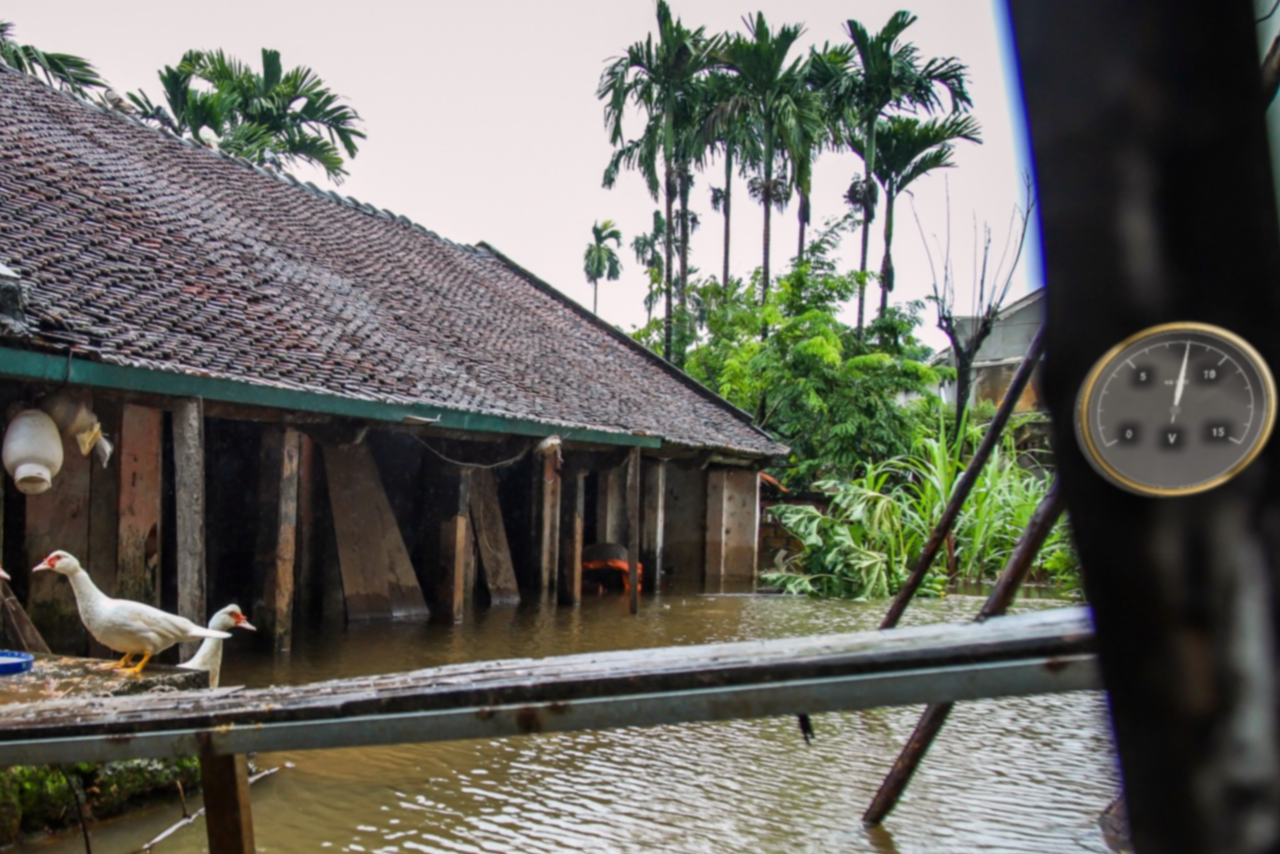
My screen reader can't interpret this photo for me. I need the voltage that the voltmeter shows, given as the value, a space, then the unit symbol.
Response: 8 V
